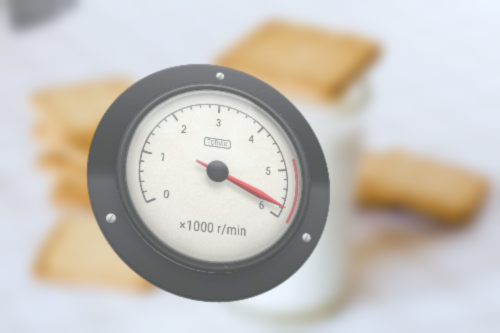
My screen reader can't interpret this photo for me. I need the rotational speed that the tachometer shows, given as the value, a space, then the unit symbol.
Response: 5800 rpm
